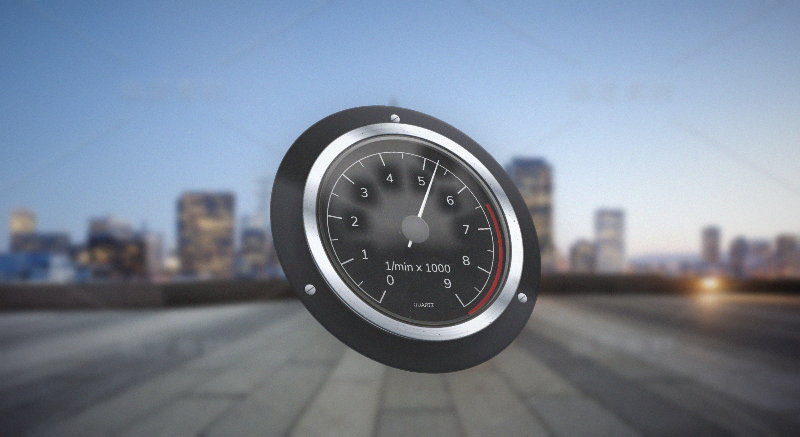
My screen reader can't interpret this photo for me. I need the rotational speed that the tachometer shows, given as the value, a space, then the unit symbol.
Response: 5250 rpm
